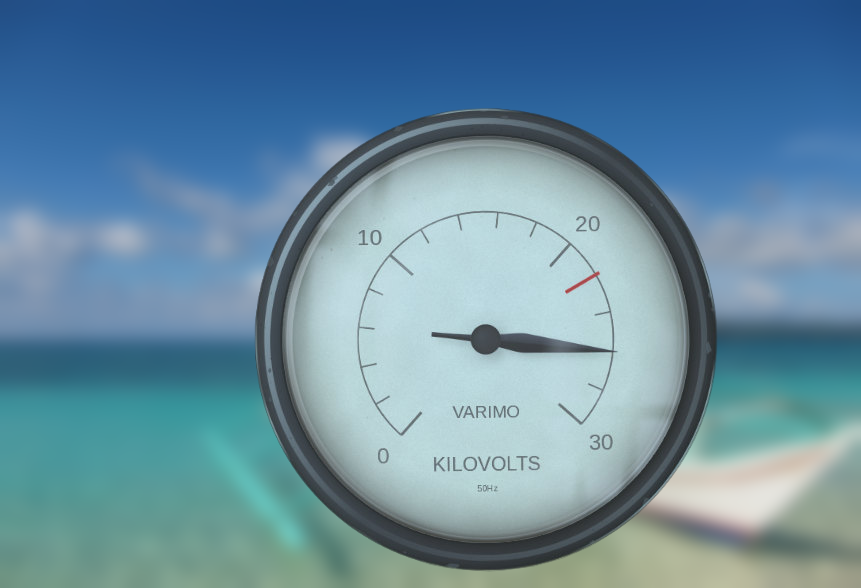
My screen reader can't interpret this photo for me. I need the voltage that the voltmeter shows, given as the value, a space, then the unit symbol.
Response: 26 kV
